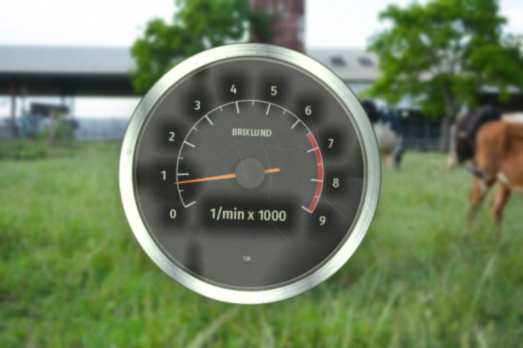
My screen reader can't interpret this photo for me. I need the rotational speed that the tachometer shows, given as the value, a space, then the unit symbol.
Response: 750 rpm
